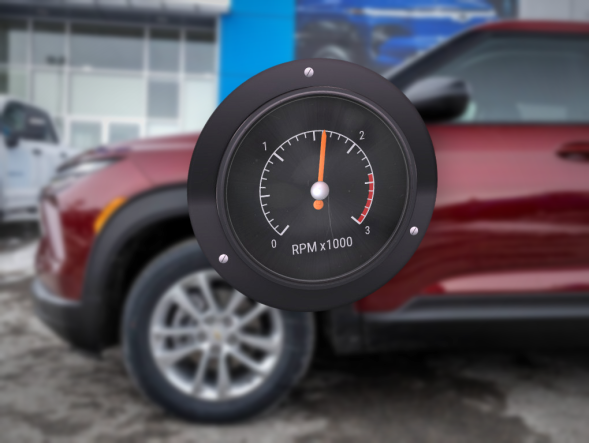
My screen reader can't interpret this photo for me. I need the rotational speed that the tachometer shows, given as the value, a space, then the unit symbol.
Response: 1600 rpm
